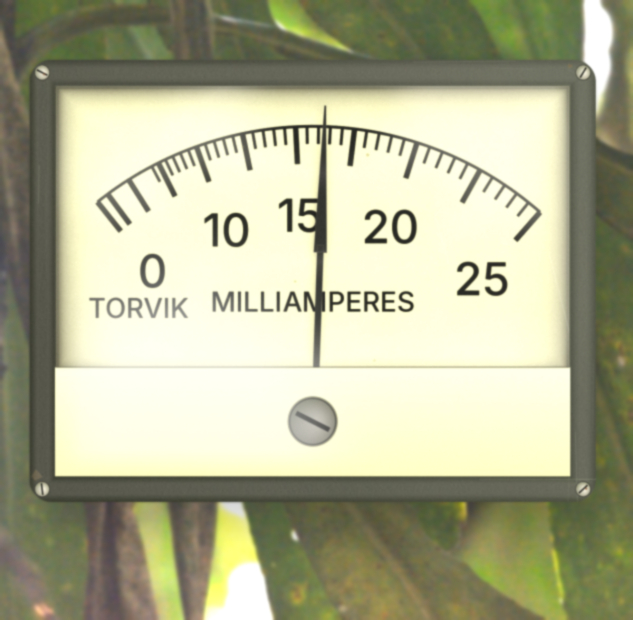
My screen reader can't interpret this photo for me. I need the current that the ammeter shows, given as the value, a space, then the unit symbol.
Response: 16.25 mA
